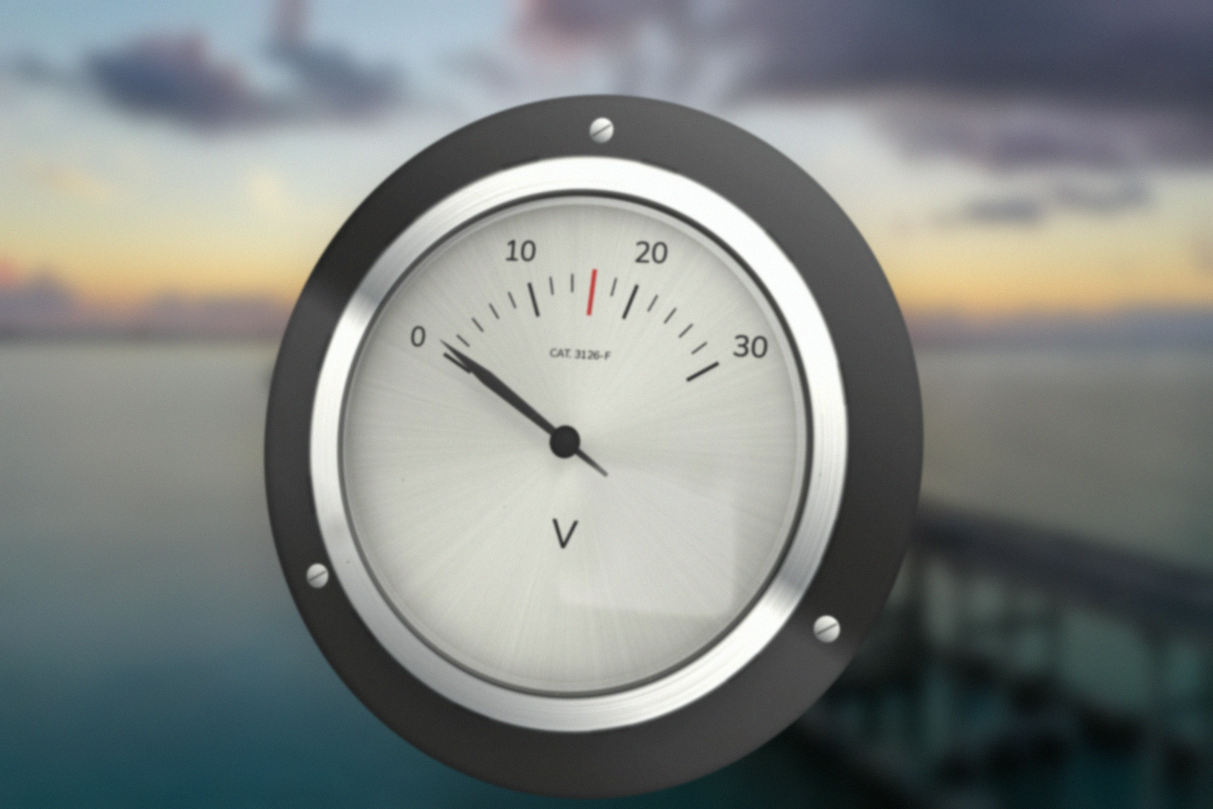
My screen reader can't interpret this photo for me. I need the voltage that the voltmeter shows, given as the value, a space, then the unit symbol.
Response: 1 V
